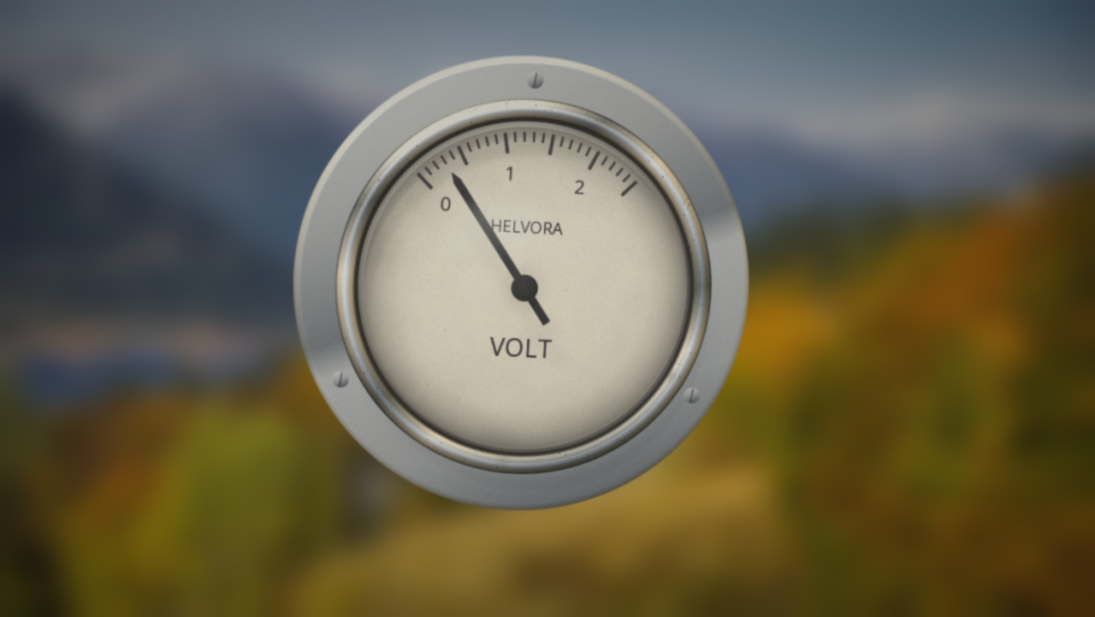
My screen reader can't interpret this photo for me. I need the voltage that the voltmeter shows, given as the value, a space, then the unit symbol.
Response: 0.3 V
